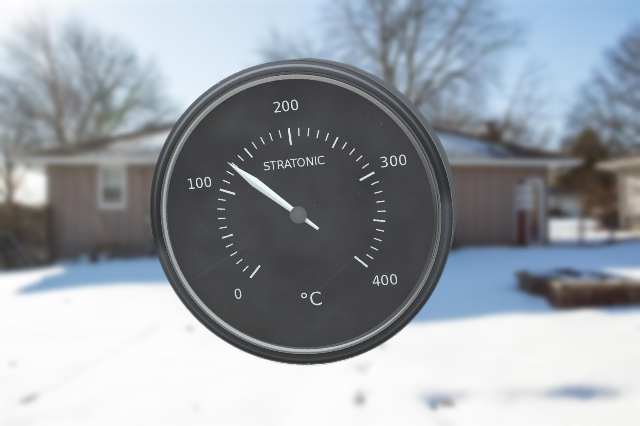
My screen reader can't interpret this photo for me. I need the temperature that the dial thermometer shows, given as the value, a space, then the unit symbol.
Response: 130 °C
